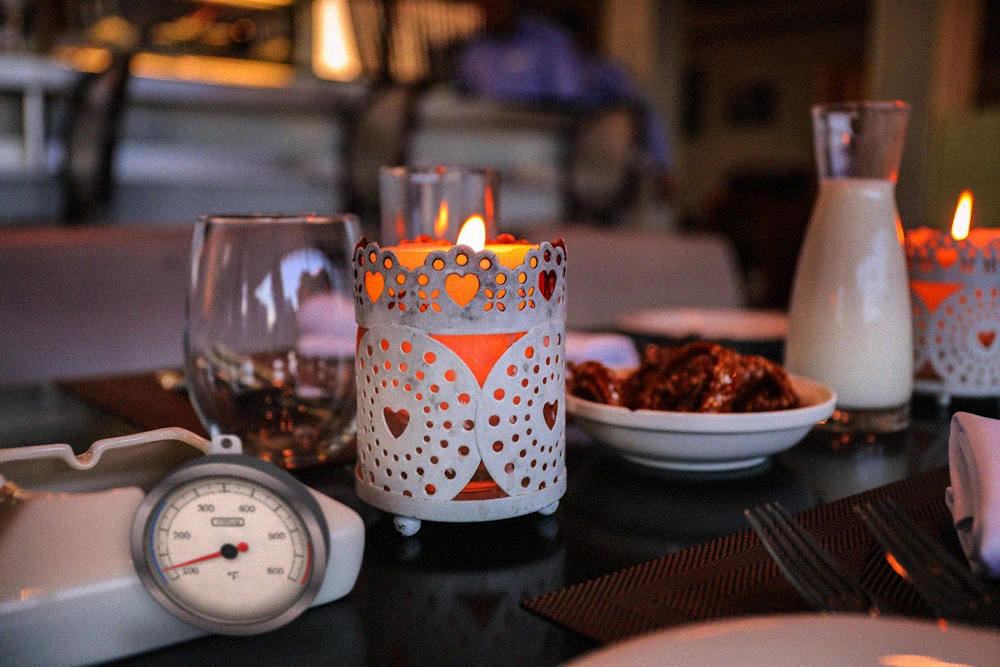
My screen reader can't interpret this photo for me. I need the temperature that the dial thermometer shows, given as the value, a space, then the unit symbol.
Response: 125 °F
